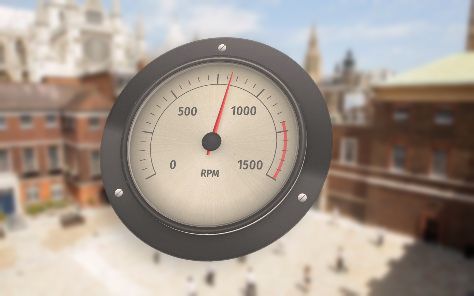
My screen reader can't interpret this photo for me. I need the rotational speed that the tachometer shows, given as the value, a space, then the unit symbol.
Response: 825 rpm
